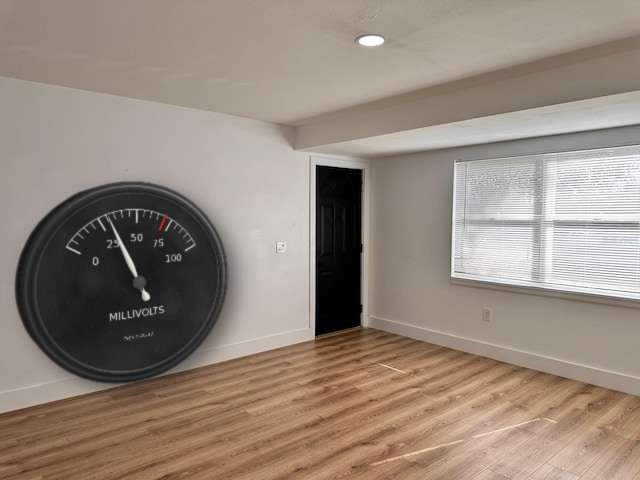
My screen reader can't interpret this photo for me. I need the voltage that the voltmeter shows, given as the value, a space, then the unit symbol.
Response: 30 mV
